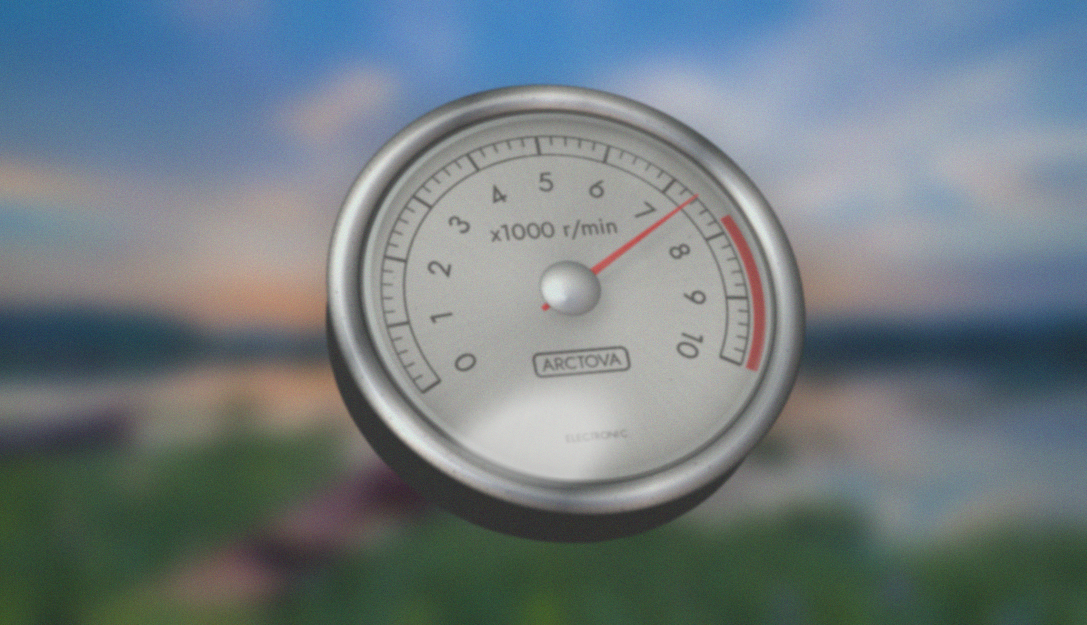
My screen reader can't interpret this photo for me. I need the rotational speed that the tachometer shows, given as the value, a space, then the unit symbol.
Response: 7400 rpm
